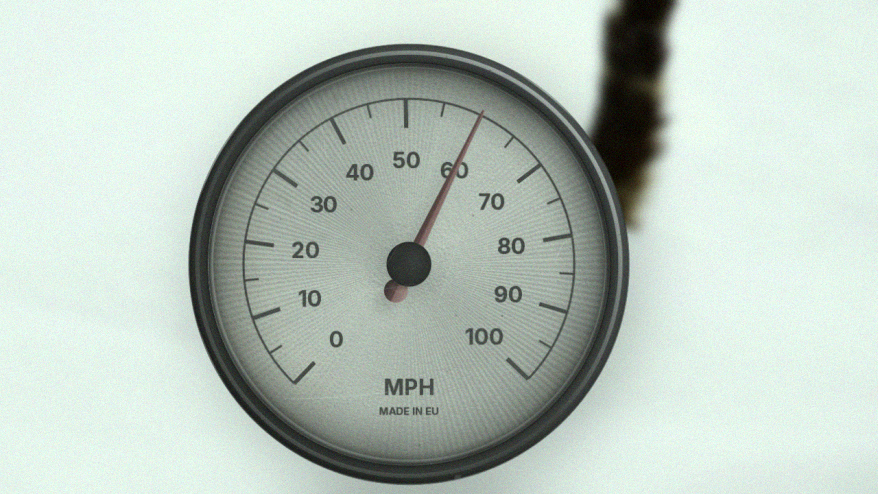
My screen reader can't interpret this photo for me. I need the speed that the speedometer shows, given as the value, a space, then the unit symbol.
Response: 60 mph
